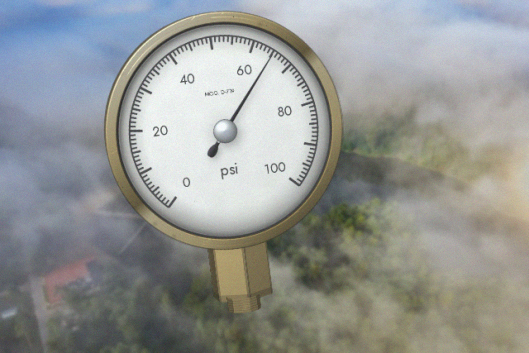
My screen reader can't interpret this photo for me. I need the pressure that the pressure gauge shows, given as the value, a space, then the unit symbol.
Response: 65 psi
